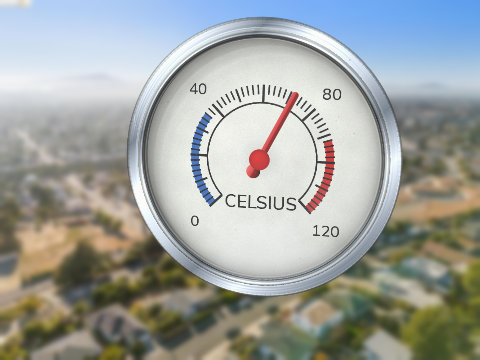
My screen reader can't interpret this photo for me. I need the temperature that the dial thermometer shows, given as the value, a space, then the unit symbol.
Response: 72 °C
